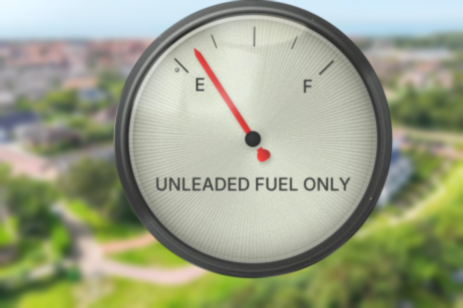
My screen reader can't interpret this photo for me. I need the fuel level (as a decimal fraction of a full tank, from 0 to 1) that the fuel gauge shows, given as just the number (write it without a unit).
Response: 0.125
